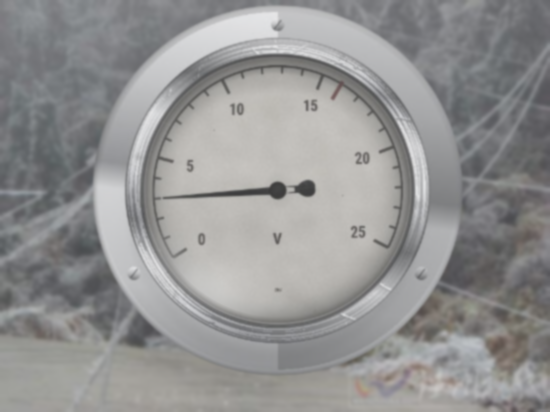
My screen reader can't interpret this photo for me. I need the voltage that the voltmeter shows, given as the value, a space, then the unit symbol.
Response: 3 V
